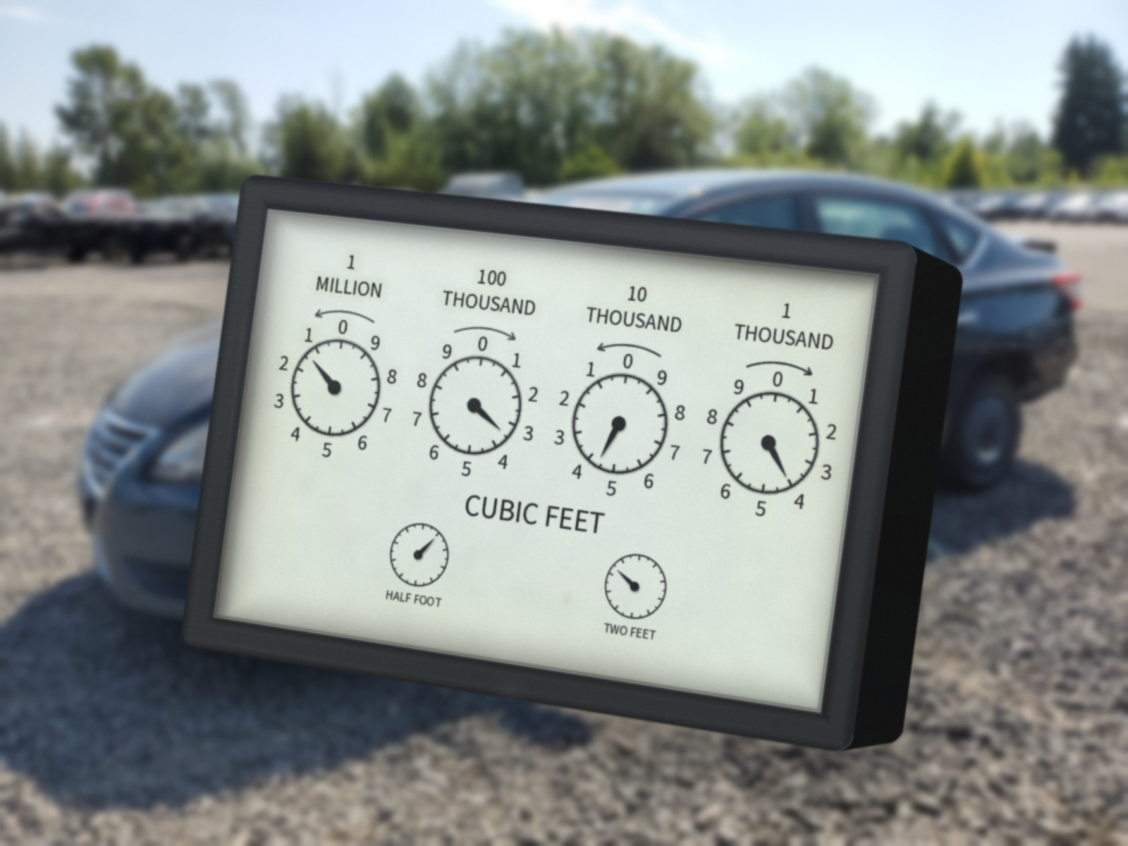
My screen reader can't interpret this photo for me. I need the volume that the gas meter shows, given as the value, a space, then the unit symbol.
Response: 134400 ft³
